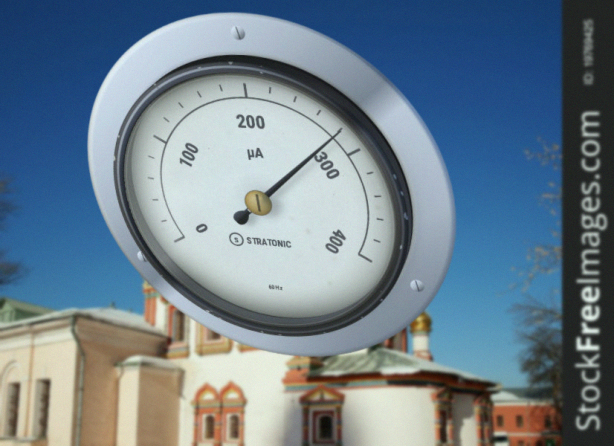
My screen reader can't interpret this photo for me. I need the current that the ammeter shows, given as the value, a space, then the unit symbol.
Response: 280 µA
